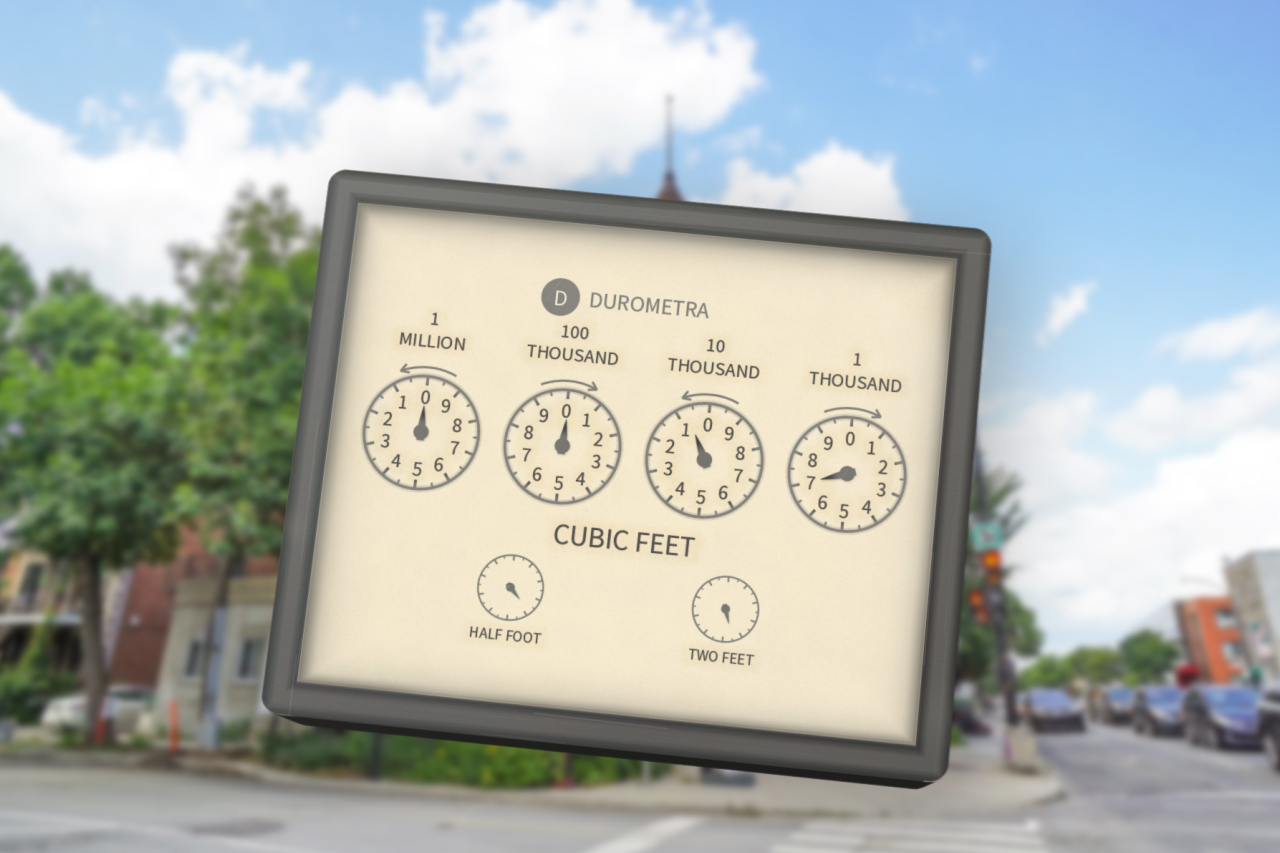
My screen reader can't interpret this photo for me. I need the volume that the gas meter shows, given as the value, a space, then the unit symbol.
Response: 700 ft³
